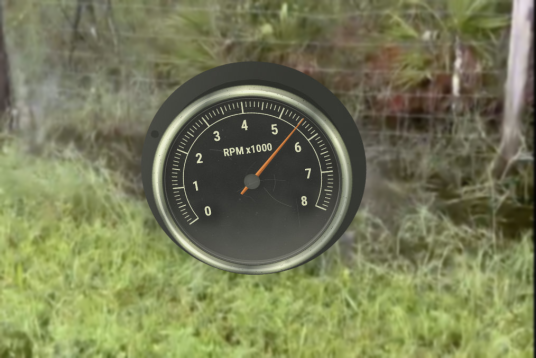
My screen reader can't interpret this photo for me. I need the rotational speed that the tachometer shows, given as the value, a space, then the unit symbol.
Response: 5500 rpm
